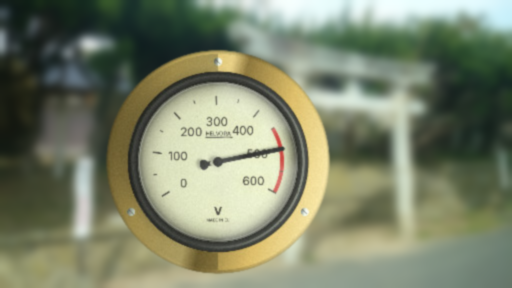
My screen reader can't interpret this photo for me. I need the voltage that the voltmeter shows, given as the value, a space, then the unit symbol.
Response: 500 V
